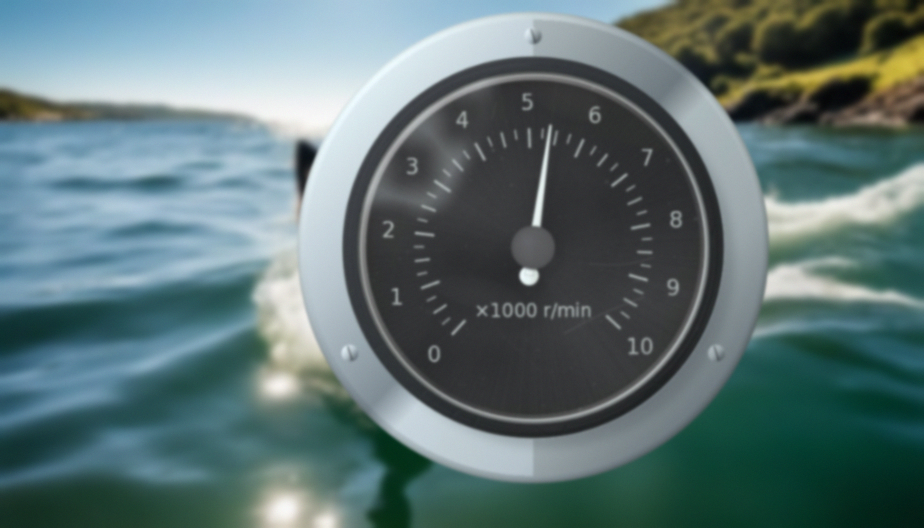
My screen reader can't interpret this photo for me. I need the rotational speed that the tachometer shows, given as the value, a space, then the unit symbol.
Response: 5375 rpm
